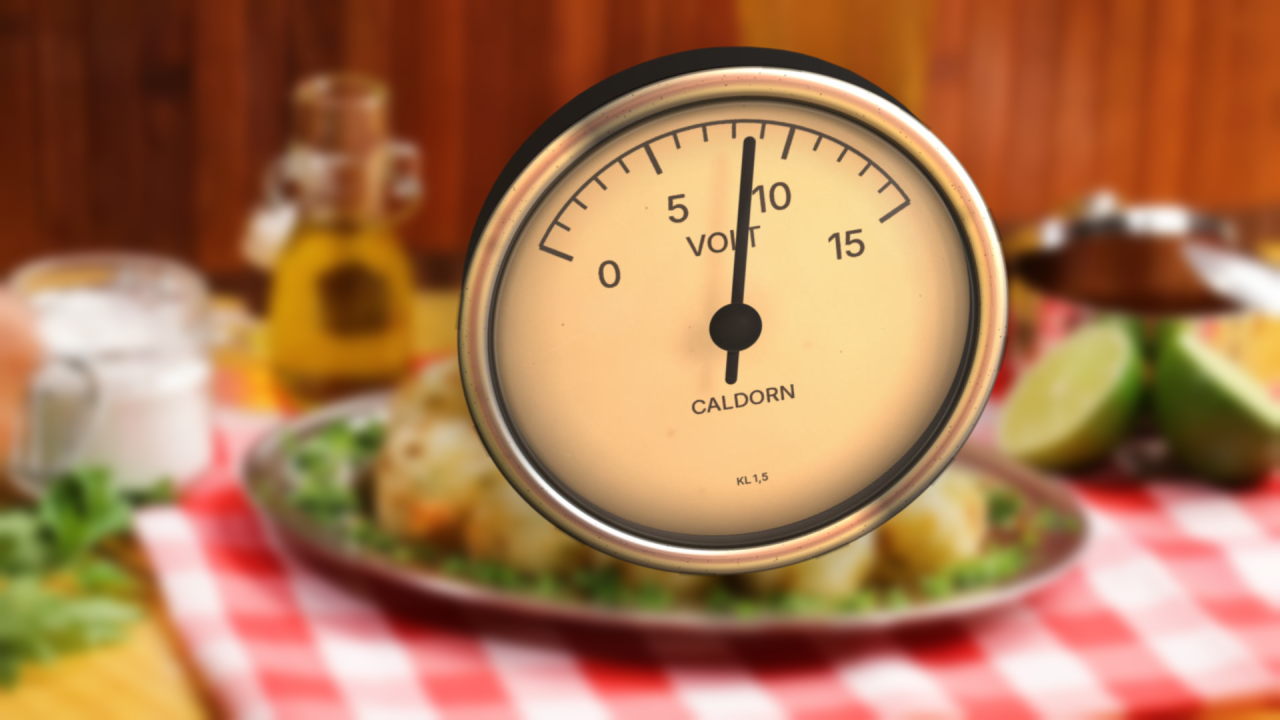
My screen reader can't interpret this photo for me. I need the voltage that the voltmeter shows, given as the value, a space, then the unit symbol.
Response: 8.5 V
